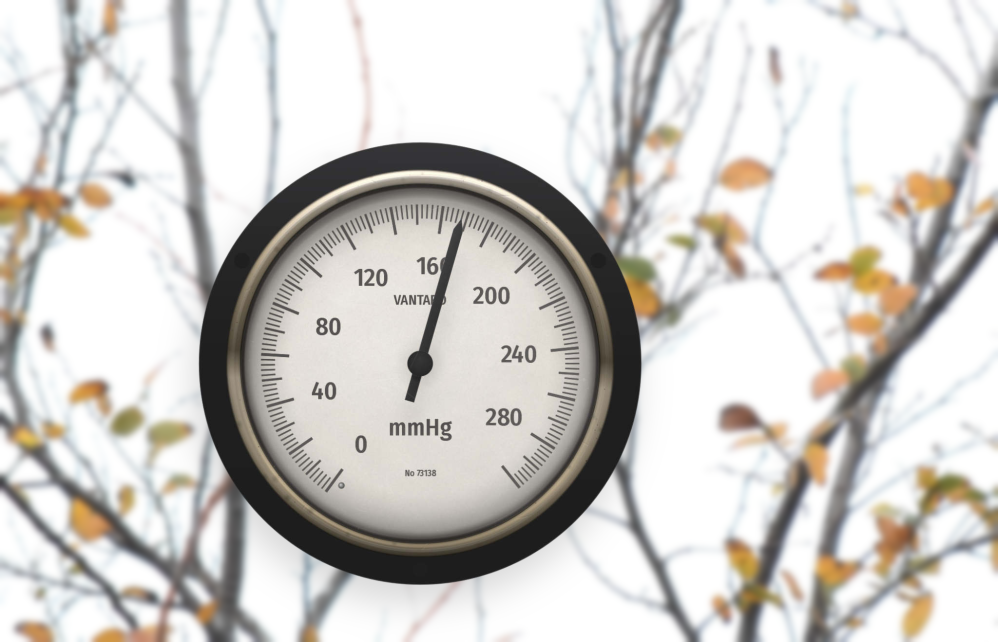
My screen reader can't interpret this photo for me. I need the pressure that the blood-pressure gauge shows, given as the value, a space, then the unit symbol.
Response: 168 mmHg
